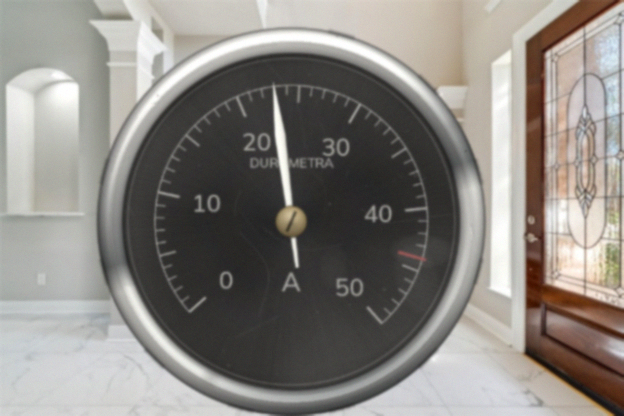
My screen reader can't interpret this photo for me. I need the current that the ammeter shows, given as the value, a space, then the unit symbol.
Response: 23 A
